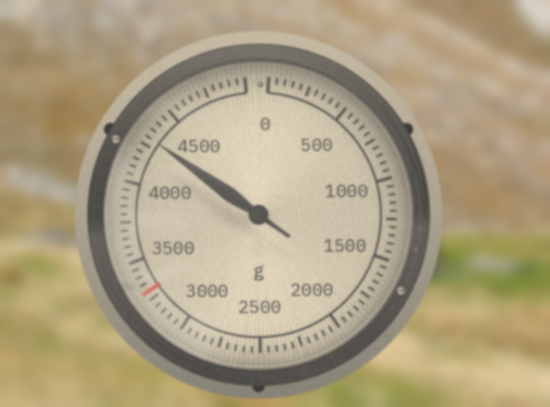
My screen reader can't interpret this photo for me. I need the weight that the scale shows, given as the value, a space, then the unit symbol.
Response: 4300 g
